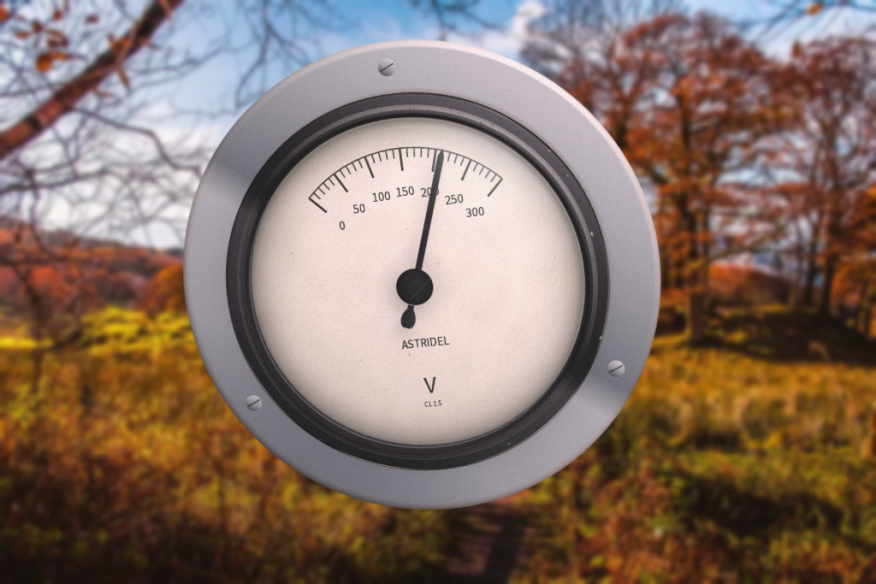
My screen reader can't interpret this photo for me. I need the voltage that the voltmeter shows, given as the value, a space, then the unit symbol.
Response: 210 V
